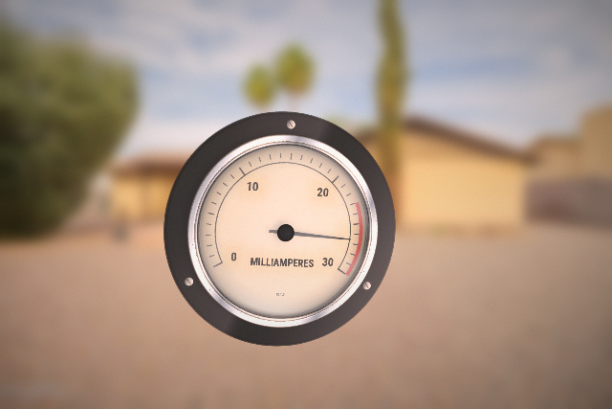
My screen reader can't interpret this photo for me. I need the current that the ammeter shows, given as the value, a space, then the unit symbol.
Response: 26.5 mA
